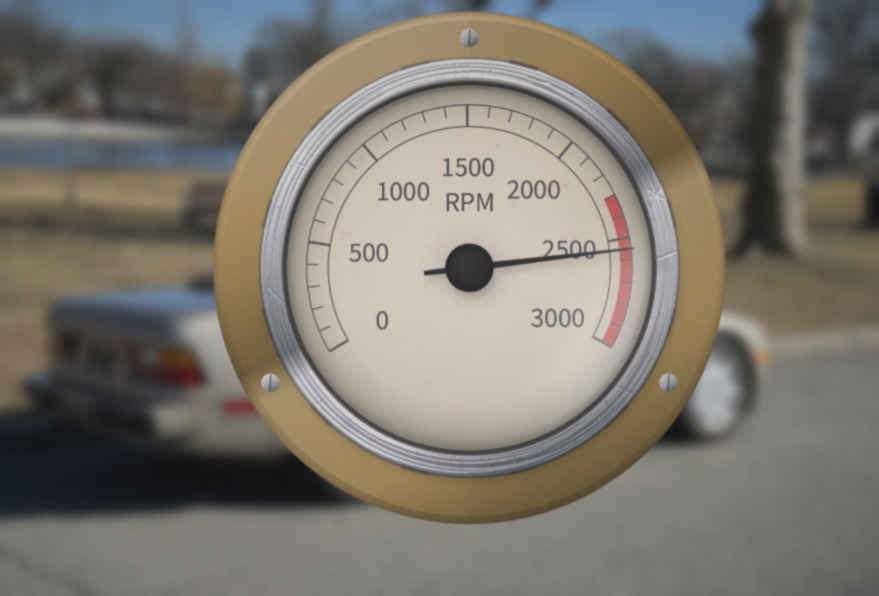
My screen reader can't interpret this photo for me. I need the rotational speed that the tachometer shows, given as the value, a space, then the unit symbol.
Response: 2550 rpm
